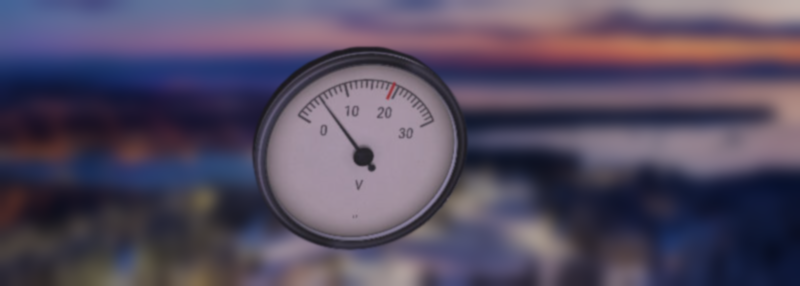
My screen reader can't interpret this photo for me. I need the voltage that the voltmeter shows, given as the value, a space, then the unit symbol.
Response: 5 V
